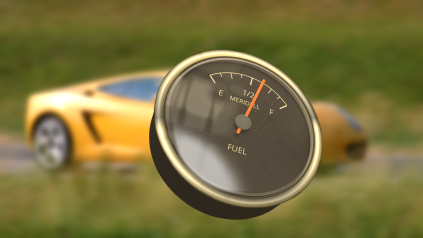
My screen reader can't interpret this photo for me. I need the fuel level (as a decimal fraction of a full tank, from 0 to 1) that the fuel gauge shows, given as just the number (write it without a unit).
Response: 0.625
